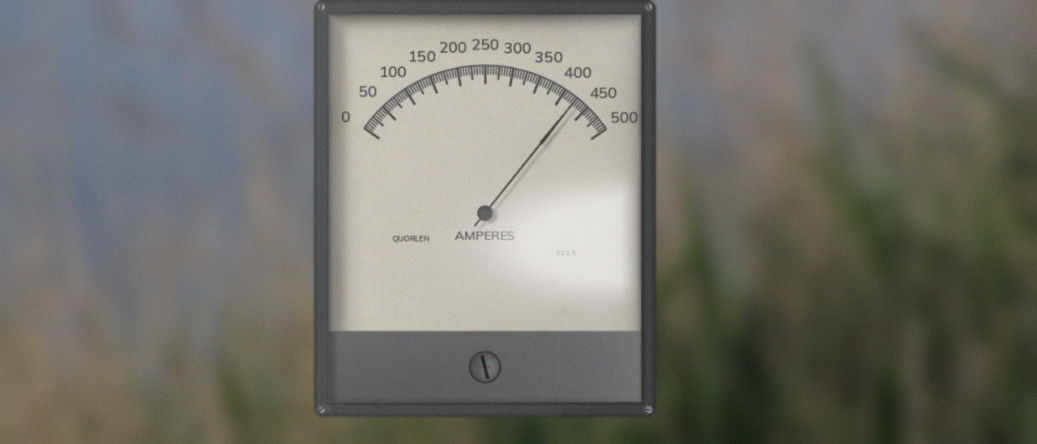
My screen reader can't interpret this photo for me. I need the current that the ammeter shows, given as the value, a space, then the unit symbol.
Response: 425 A
